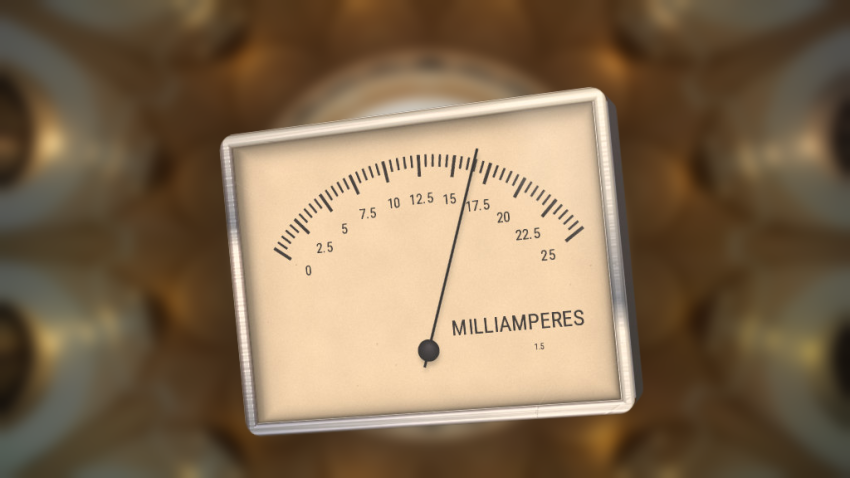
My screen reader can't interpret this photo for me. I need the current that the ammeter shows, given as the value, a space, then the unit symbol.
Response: 16.5 mA
